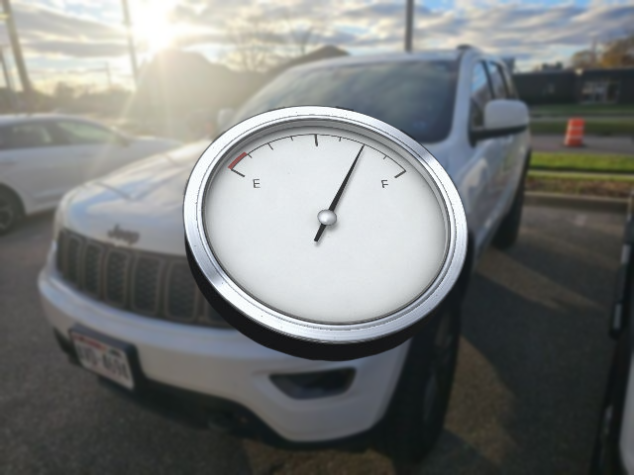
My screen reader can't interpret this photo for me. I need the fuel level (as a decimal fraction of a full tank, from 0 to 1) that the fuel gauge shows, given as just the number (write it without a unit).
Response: 0.75
